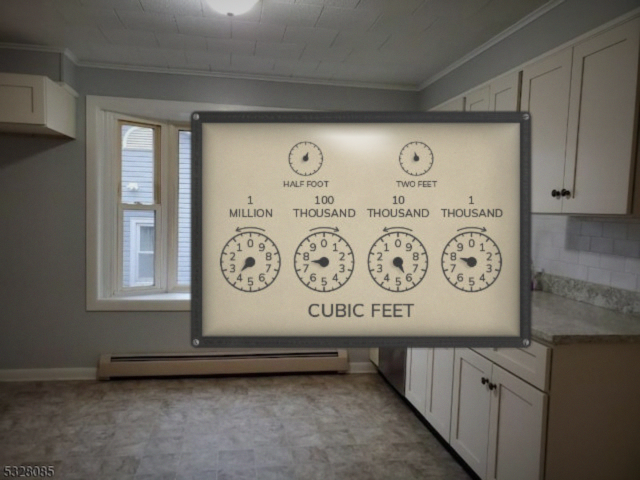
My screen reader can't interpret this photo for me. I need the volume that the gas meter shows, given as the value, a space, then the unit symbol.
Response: 375800 ft³
